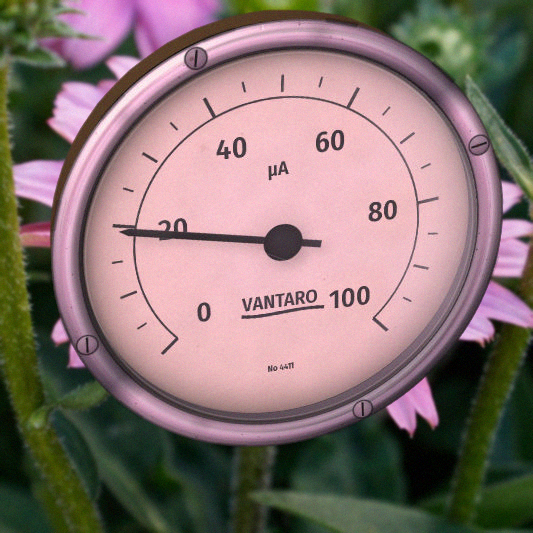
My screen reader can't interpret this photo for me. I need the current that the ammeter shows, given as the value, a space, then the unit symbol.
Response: 20 µA
